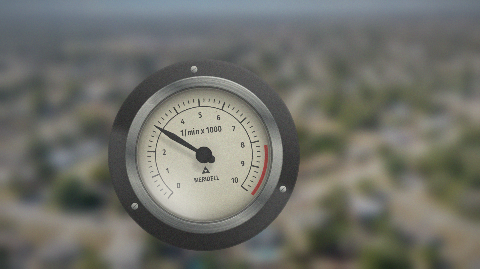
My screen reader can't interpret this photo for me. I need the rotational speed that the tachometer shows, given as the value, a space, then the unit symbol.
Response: 3000 rpm
